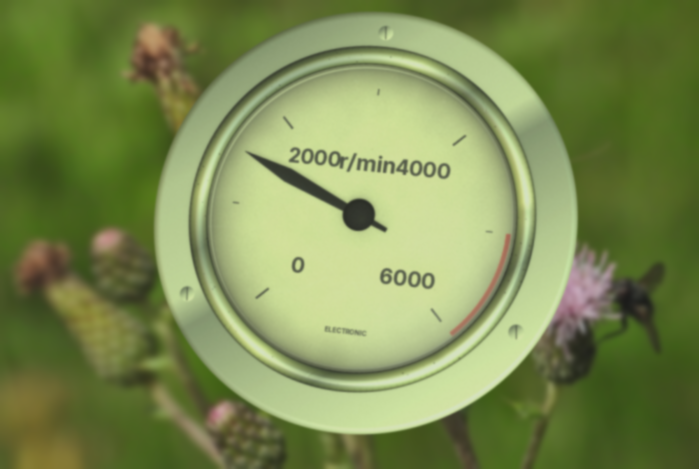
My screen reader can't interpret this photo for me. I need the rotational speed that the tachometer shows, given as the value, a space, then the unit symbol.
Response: 1500 rpm
